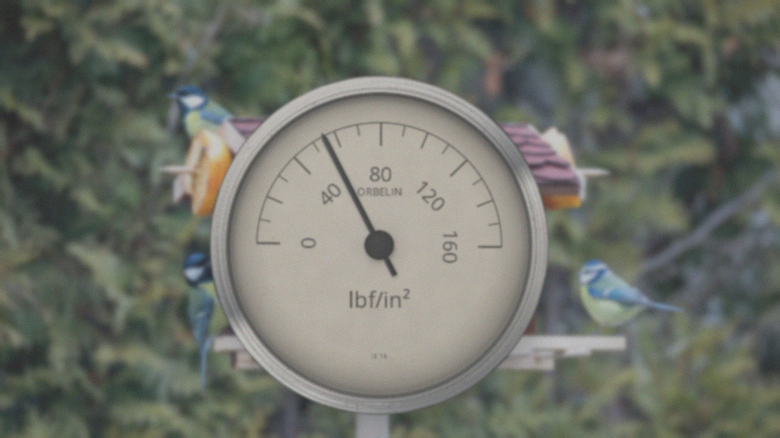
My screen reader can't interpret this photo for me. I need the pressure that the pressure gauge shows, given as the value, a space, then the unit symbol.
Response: 55 psi
